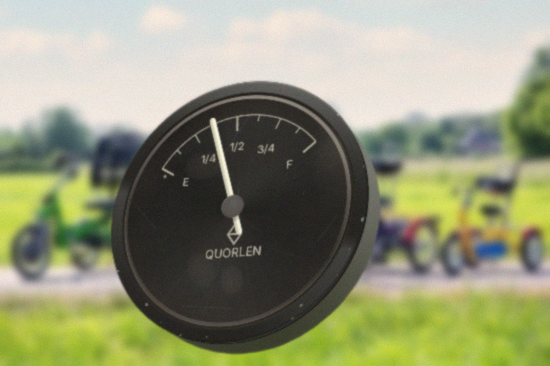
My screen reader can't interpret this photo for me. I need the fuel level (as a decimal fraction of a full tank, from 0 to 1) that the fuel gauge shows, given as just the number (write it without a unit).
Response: 0.375
